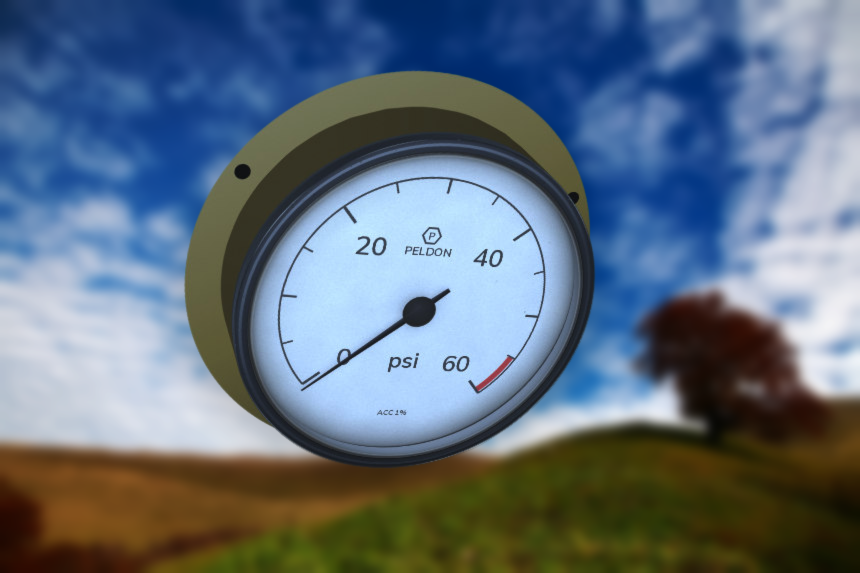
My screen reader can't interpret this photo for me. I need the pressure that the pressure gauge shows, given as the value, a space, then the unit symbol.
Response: 0 psi
